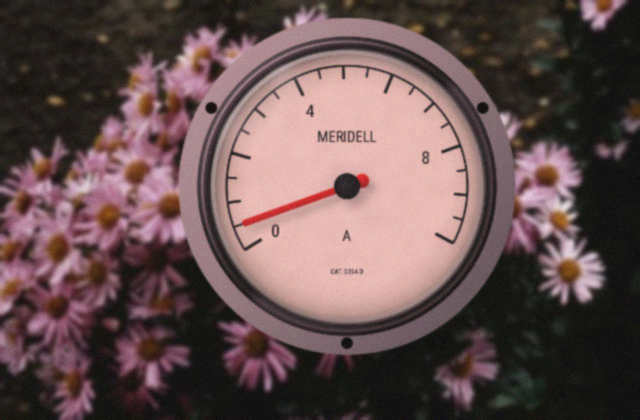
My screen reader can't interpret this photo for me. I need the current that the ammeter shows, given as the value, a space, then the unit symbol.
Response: 0.5 A
